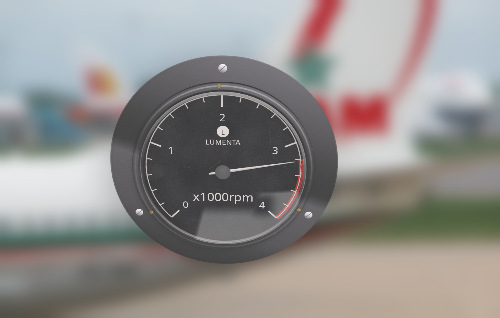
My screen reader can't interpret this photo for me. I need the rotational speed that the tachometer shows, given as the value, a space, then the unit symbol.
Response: 3200 rpm
